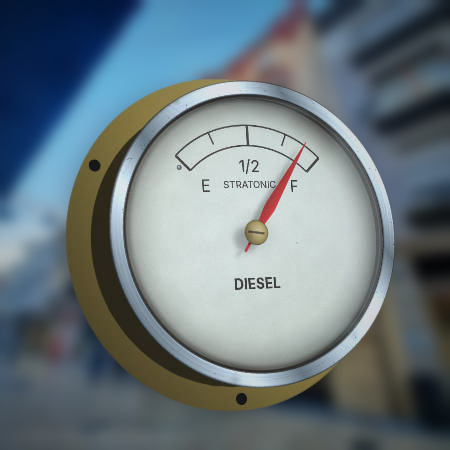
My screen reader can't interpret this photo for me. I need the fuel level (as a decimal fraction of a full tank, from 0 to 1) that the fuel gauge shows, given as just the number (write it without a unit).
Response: 0.875
